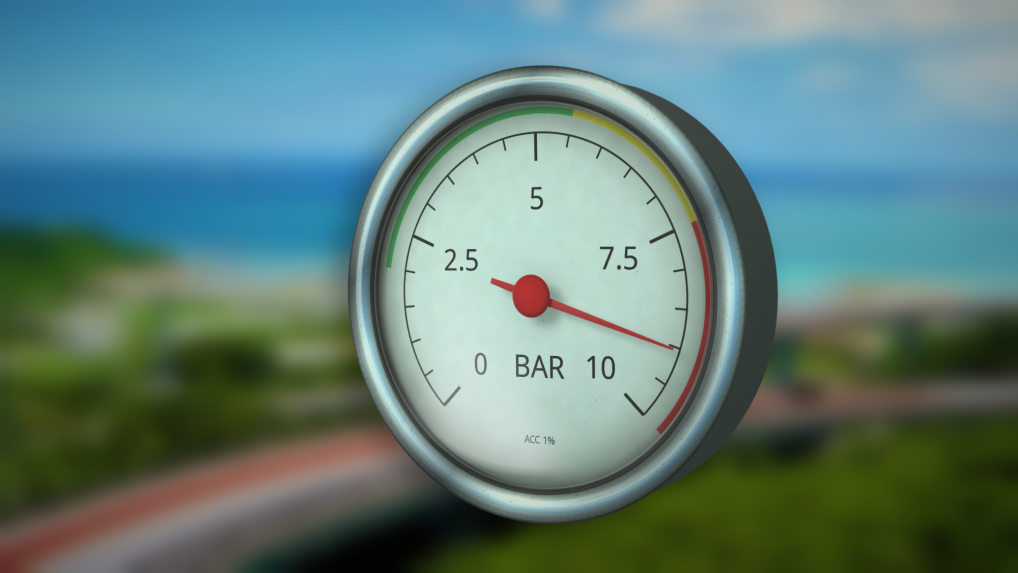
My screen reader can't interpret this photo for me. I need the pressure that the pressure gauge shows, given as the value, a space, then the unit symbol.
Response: 9 bar
